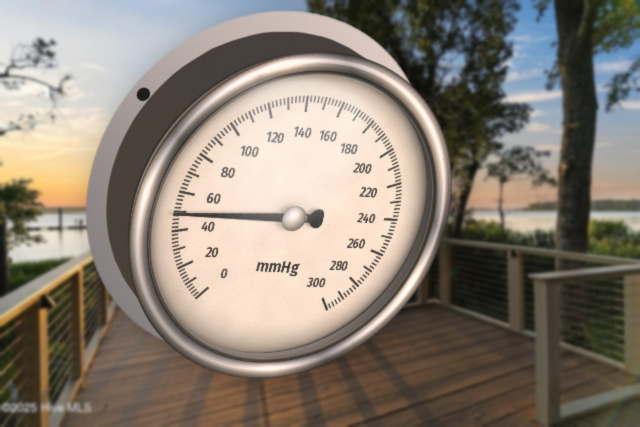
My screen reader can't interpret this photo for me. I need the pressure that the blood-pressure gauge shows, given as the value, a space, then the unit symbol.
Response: 50 mmHg
